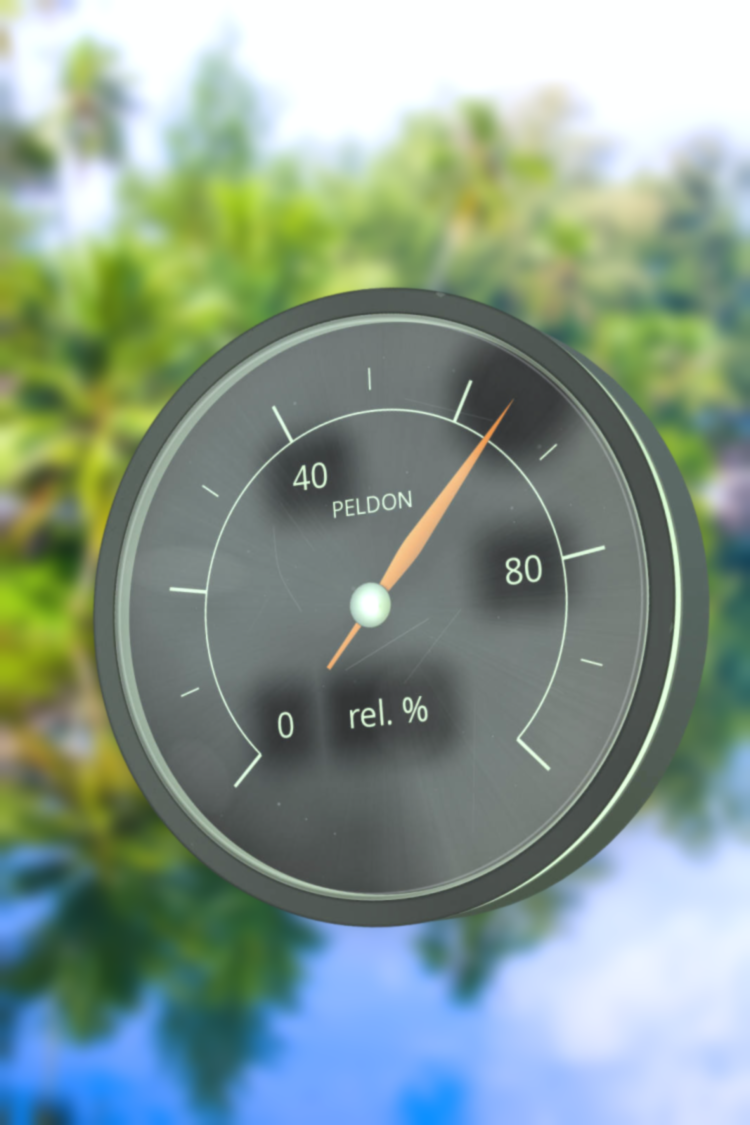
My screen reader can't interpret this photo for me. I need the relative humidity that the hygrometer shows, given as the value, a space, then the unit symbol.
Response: 65 %
